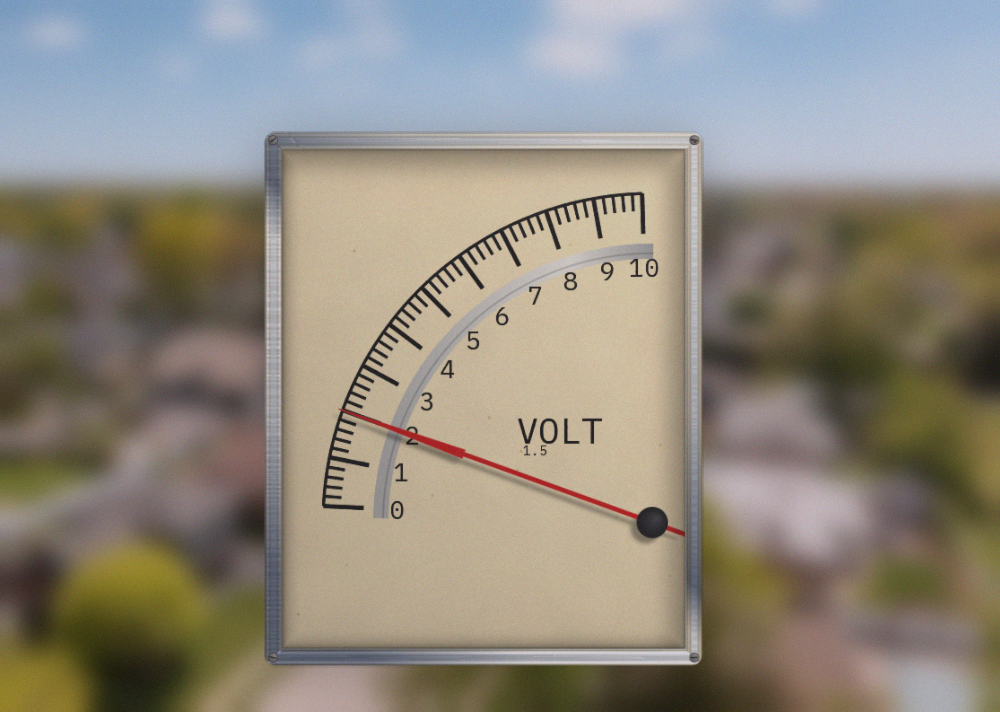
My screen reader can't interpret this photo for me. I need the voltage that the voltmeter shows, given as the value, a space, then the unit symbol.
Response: 2 V
